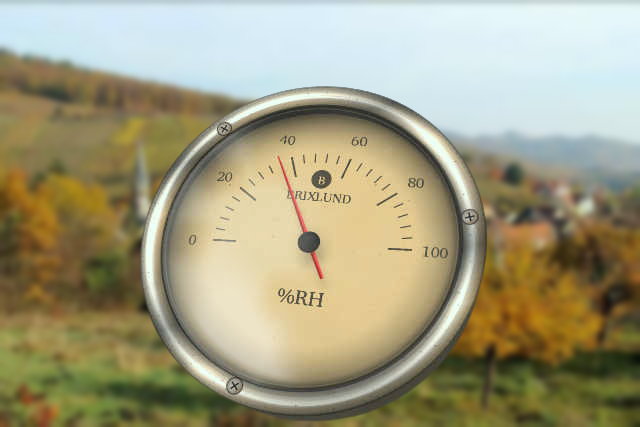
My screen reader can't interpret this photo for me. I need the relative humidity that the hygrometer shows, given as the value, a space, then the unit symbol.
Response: 36 %
